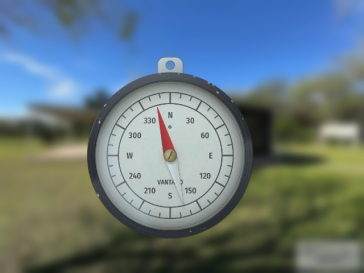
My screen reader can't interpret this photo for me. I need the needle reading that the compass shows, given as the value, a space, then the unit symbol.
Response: 345 °
